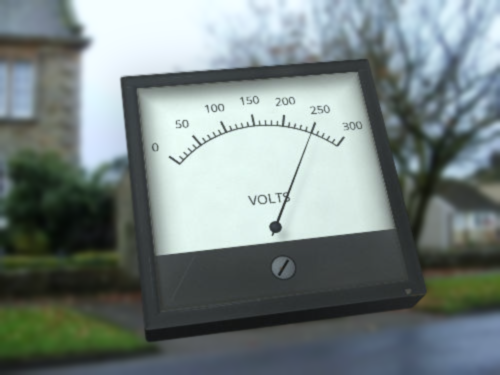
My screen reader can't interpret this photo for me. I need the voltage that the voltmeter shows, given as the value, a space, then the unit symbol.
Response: 250 V
